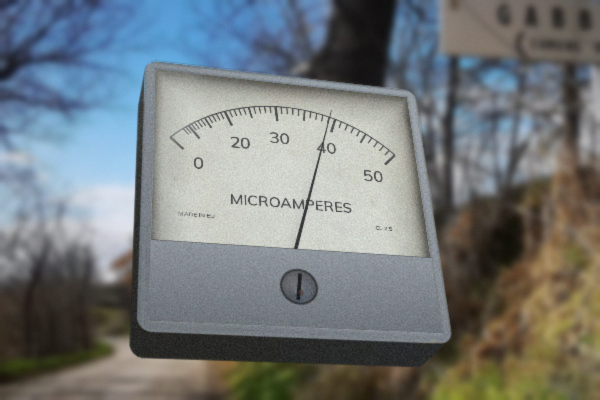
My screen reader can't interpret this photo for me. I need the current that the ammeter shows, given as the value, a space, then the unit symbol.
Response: 39 µA
